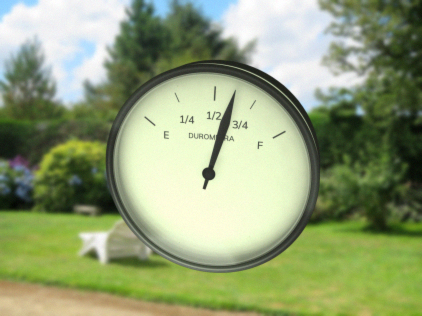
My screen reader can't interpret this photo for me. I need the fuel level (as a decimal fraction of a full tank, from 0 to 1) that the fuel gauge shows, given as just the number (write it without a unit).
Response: 0.625
